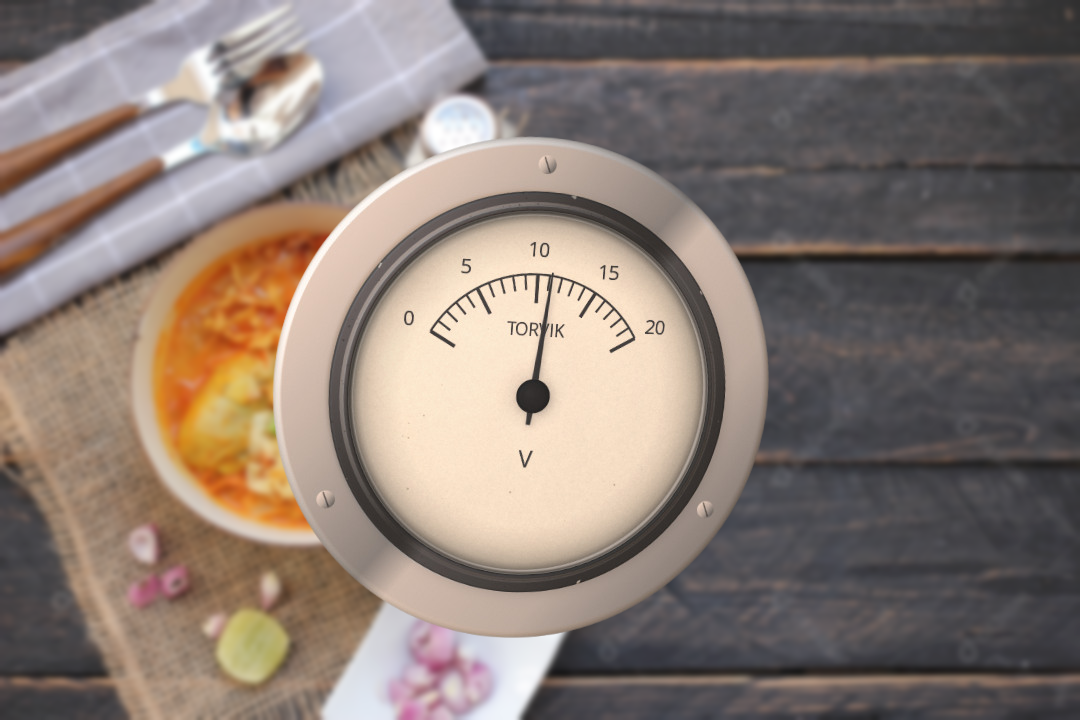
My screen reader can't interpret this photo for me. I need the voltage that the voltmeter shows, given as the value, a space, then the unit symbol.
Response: 11 V
